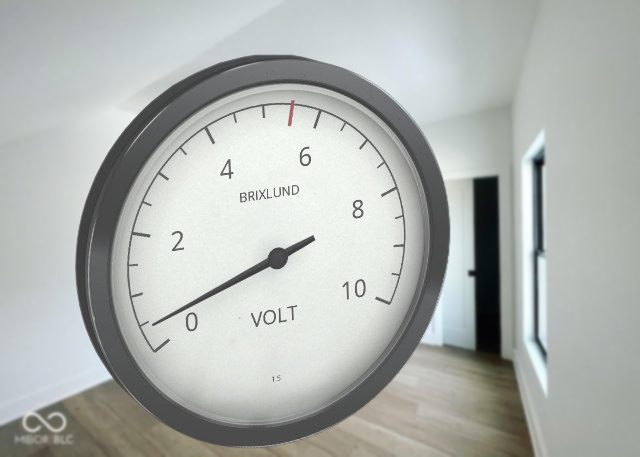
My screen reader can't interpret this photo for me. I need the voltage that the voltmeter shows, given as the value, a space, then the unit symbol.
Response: 0.5 V
